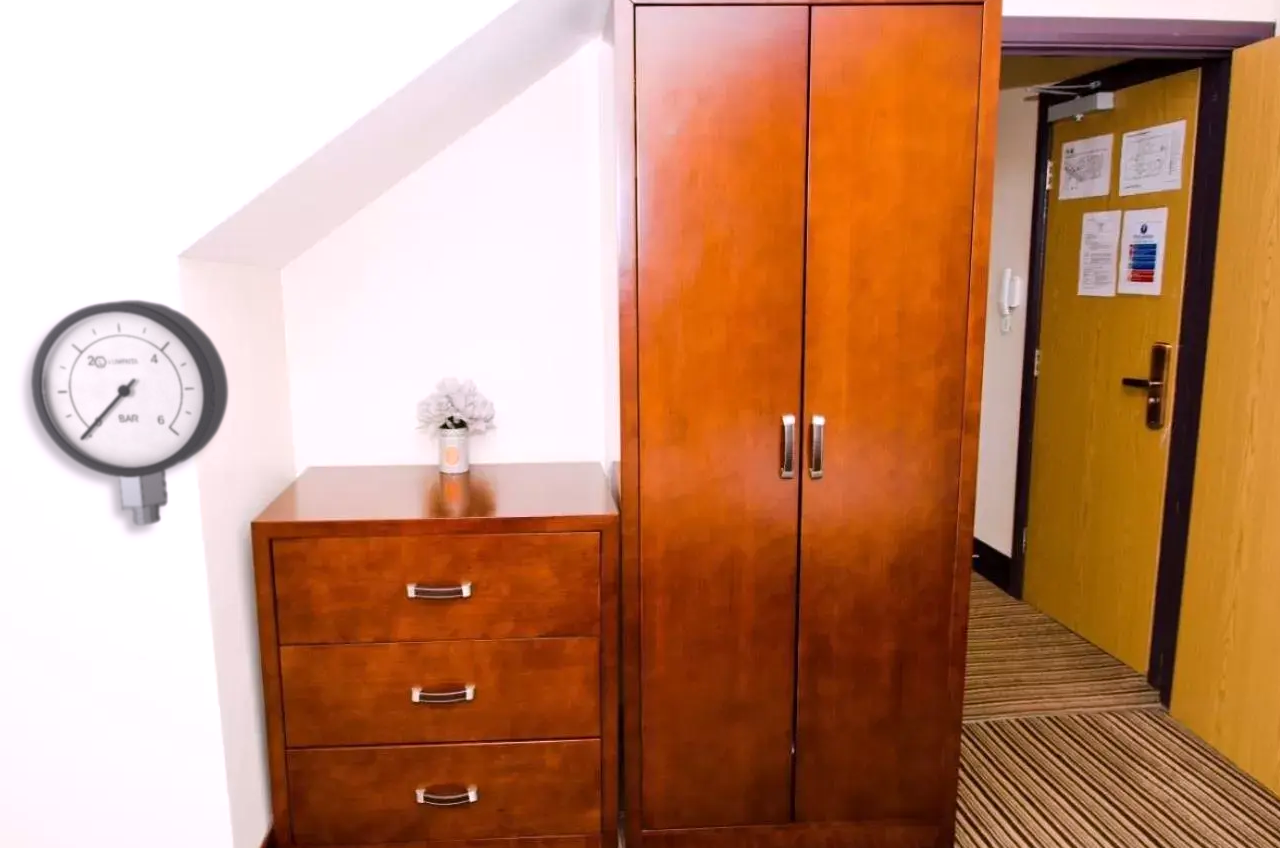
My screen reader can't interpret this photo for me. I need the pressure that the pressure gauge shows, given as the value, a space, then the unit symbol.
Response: 0 bar
